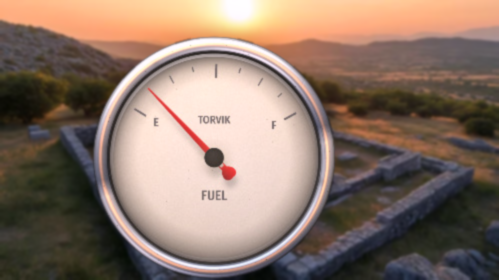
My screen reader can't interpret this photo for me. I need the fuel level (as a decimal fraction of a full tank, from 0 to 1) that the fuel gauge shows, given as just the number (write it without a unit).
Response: 0.125
